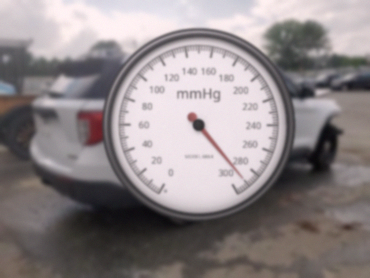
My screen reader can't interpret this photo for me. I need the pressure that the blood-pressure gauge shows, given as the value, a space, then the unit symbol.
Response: 290 mmHg
